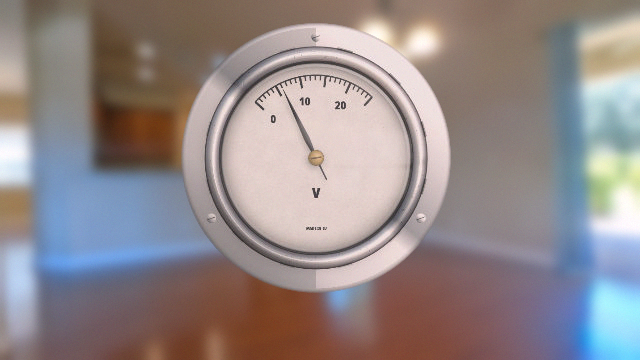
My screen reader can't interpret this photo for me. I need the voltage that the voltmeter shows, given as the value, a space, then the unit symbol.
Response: 6 V
